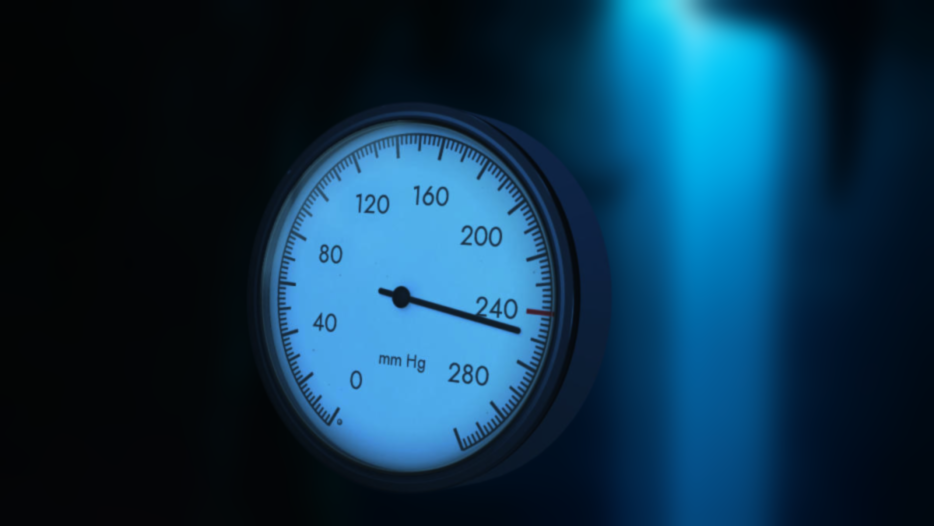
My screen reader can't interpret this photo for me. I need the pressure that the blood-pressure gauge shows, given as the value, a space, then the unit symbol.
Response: 248 mmHg
